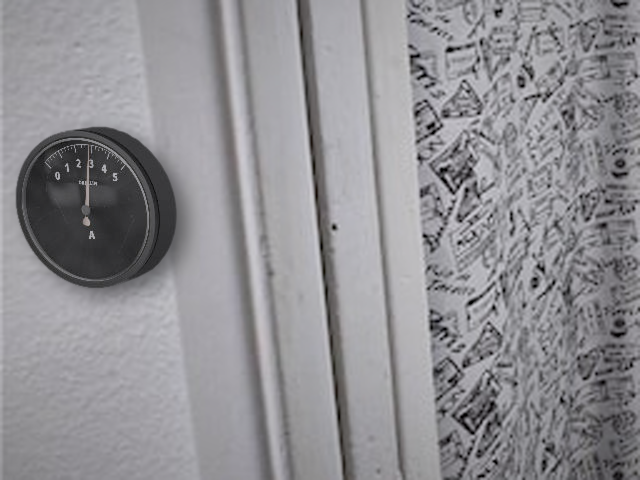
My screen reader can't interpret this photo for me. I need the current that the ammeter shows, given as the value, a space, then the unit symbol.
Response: 3 A
